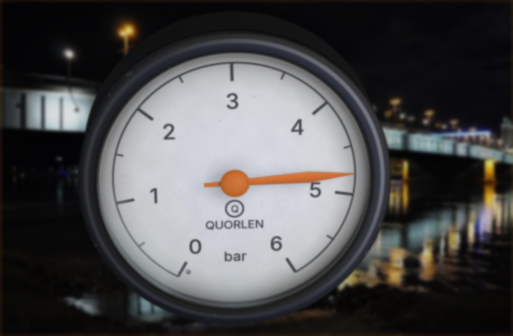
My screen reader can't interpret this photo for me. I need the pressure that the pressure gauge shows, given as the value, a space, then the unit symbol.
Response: 4.75 bar
